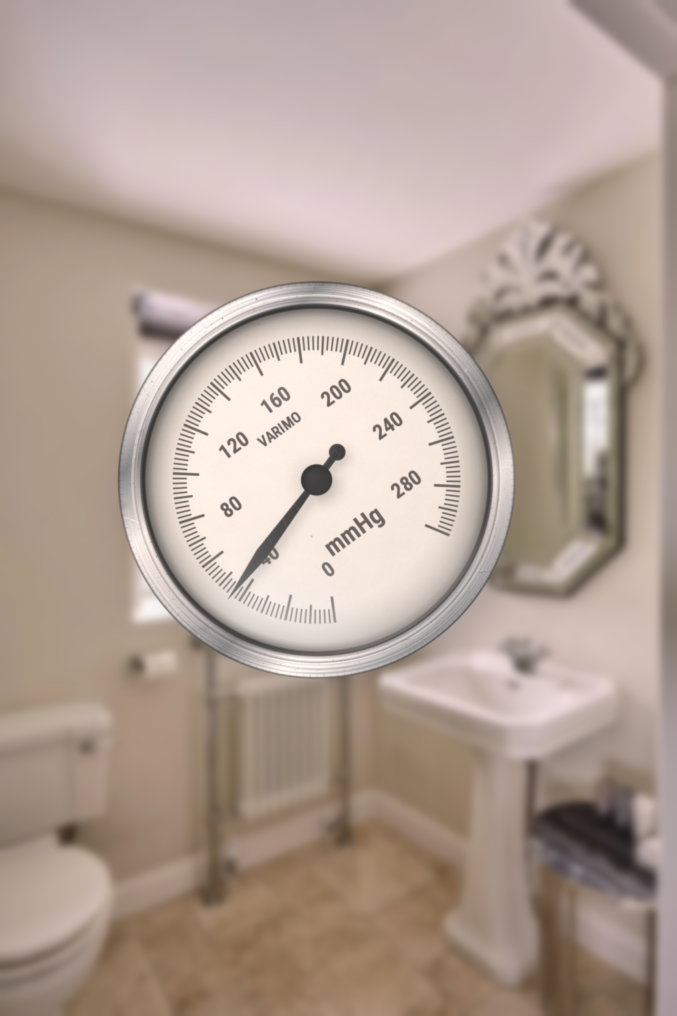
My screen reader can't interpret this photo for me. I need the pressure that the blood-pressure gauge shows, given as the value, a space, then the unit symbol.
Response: 44 mmHg
